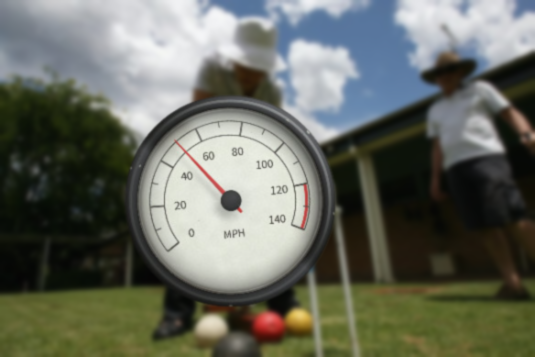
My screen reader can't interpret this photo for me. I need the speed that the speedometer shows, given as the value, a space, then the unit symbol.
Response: 50 mph
